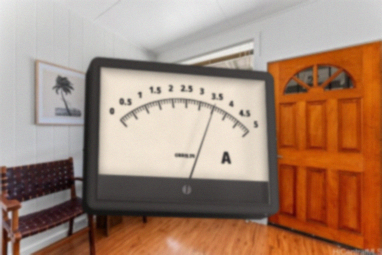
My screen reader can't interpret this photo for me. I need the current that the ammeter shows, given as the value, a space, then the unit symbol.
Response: 3.5 A
